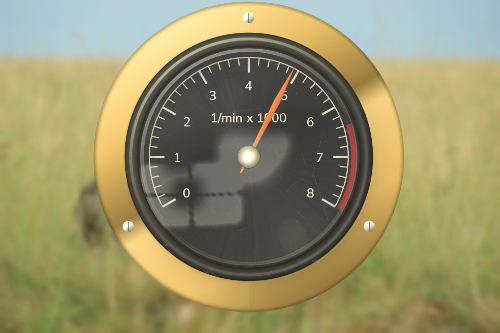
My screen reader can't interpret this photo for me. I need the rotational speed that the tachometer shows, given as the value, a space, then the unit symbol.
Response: 4900 rpm
